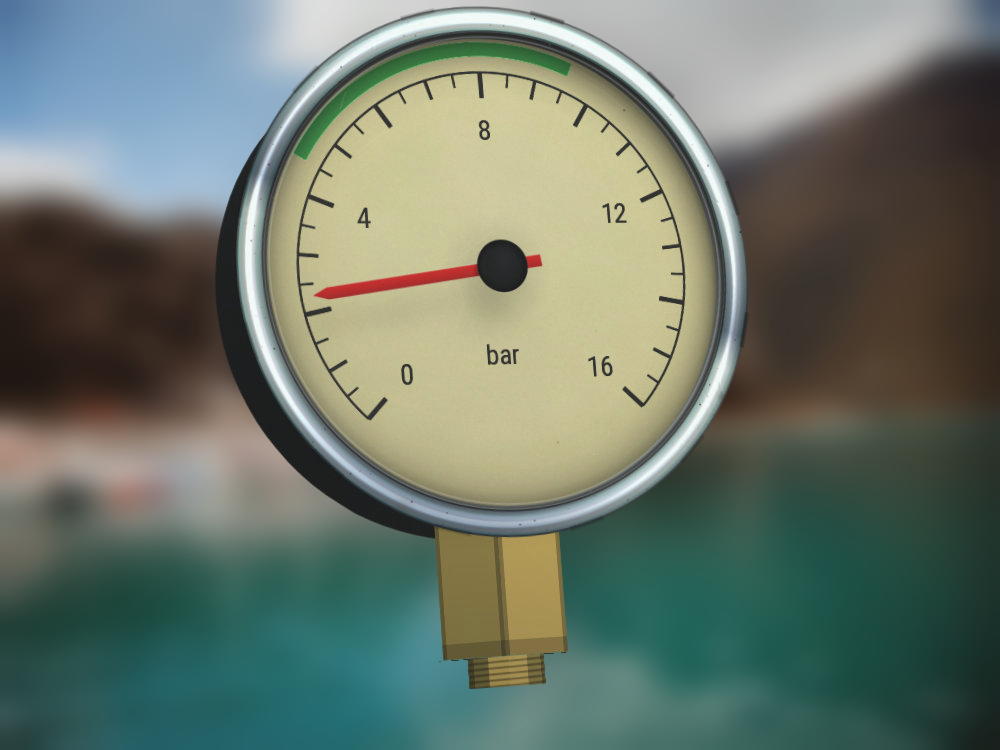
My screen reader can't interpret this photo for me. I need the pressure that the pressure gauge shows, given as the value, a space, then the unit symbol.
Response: 2.25 bar
